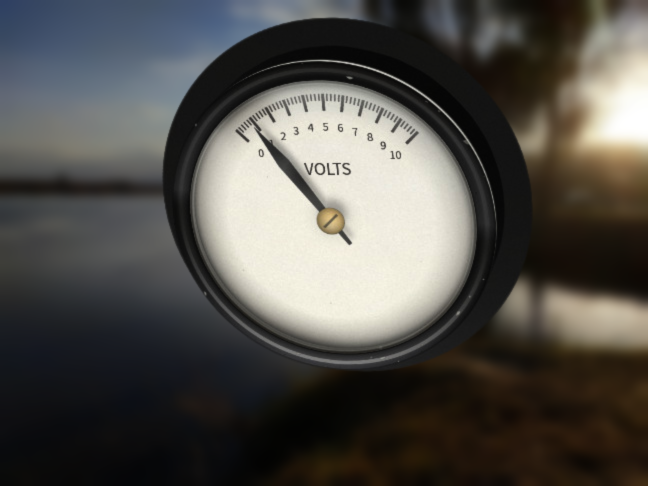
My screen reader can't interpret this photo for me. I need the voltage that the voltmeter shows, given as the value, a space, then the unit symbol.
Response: 1 V
